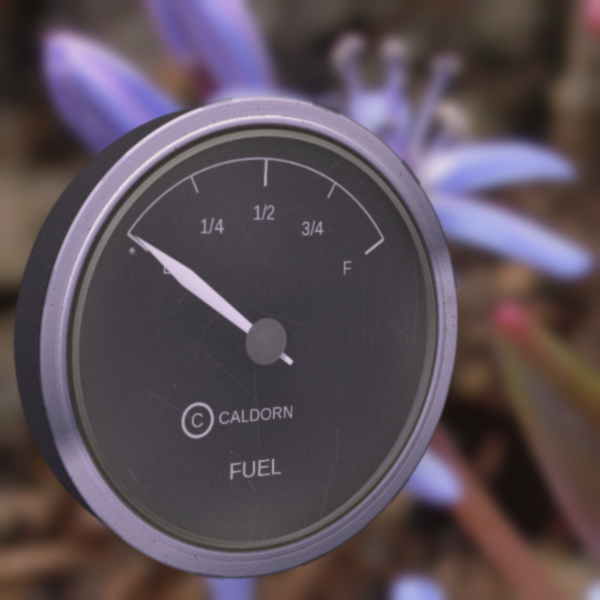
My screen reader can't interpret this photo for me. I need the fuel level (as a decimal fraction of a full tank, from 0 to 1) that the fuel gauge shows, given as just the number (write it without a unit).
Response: 0
